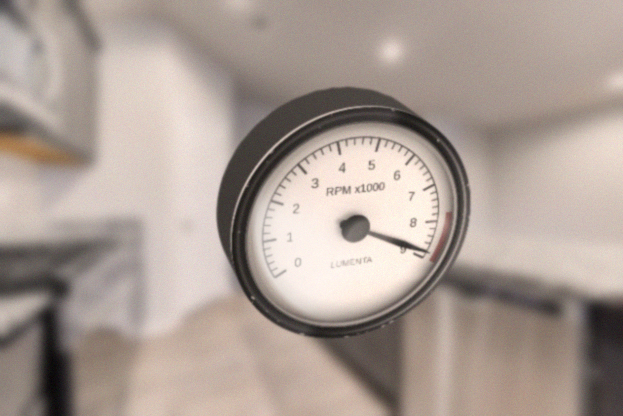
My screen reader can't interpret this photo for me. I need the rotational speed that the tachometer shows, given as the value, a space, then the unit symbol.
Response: 8800 rpm
